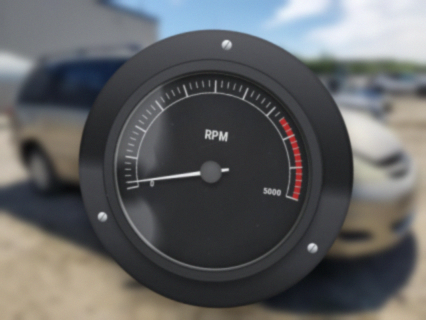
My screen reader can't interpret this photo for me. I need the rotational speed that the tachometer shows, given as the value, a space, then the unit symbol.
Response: 100 rpm
